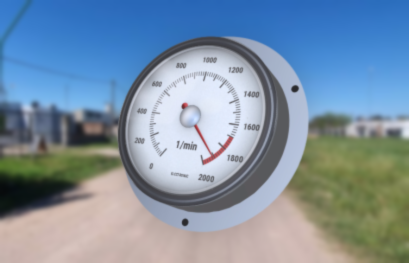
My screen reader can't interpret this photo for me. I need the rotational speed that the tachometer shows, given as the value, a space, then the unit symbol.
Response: 1900 rpm
